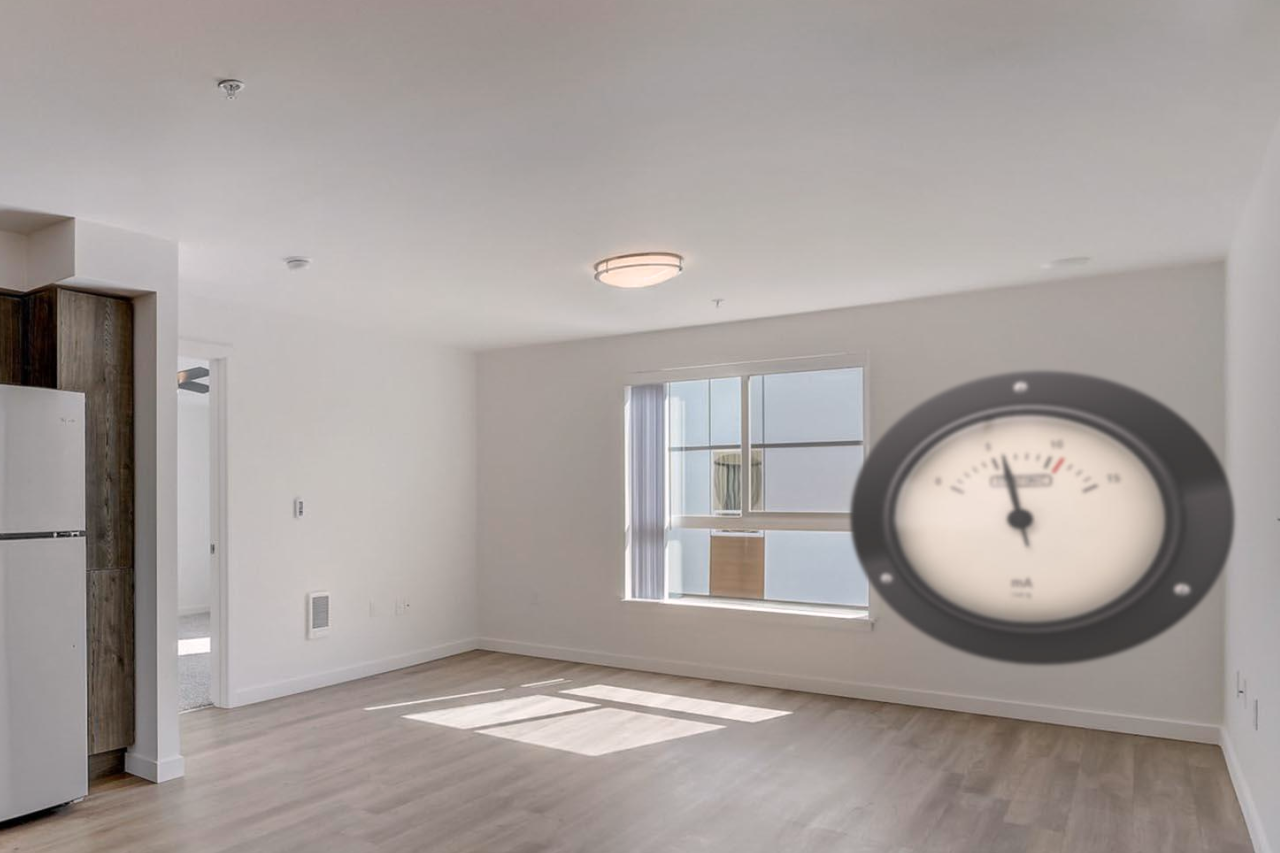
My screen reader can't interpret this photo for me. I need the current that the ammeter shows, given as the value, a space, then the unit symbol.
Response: 6 mA
